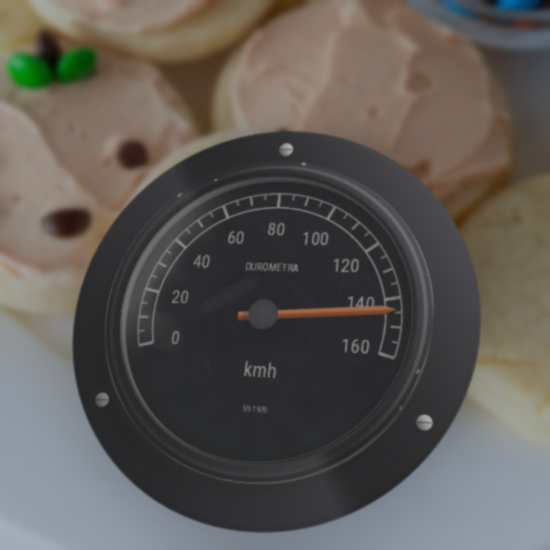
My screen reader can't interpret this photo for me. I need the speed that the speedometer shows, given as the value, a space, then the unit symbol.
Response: 145 km/h
